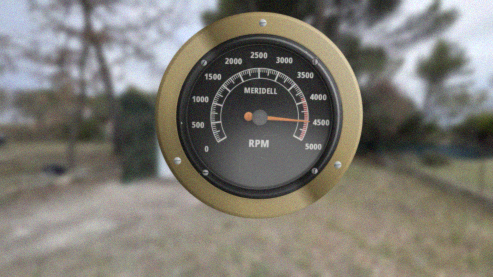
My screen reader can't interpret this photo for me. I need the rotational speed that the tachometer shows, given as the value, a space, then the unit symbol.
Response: 4500 rpm
